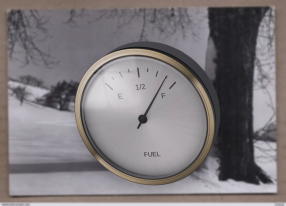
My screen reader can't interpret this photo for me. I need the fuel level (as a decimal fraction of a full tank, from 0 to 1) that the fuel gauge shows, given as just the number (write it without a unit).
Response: 0.875
